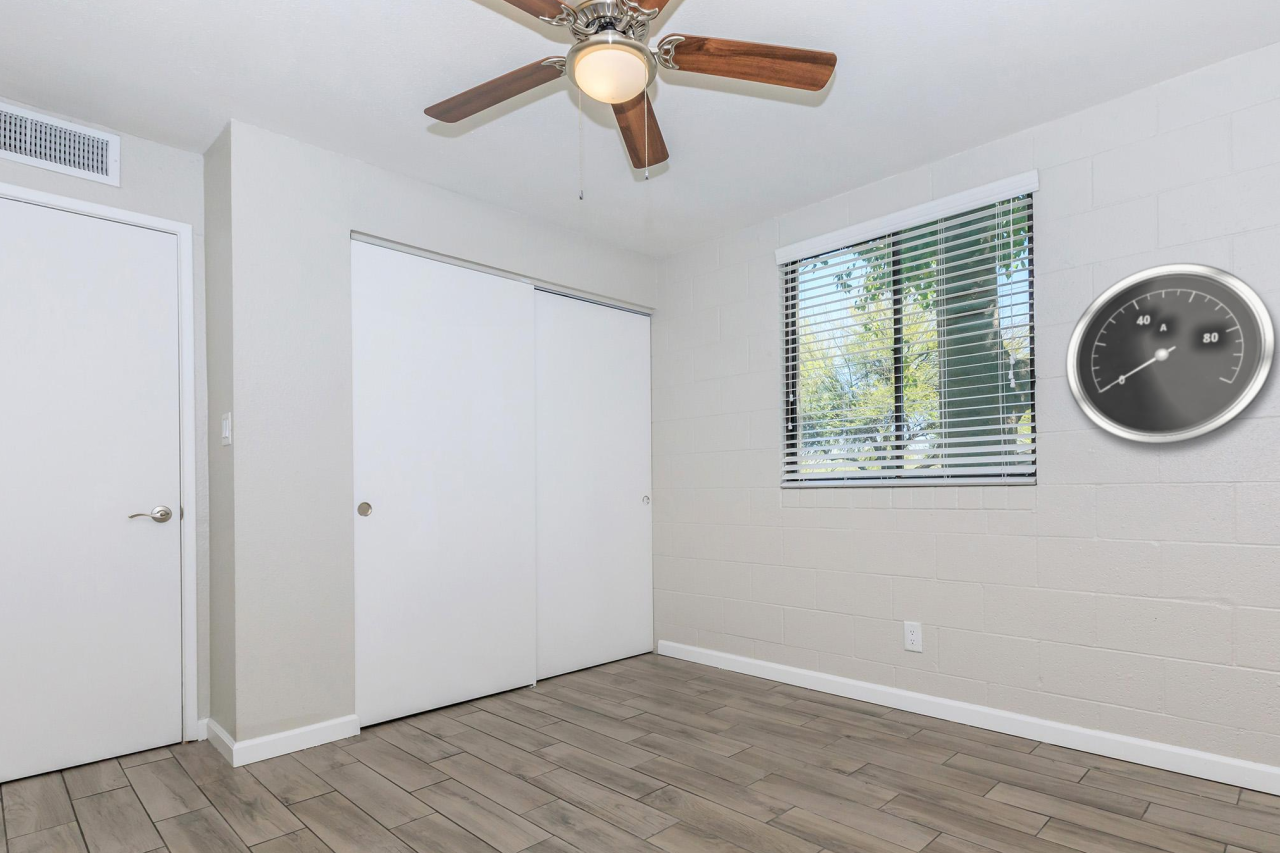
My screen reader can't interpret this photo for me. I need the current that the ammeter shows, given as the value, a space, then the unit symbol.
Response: 0 A
